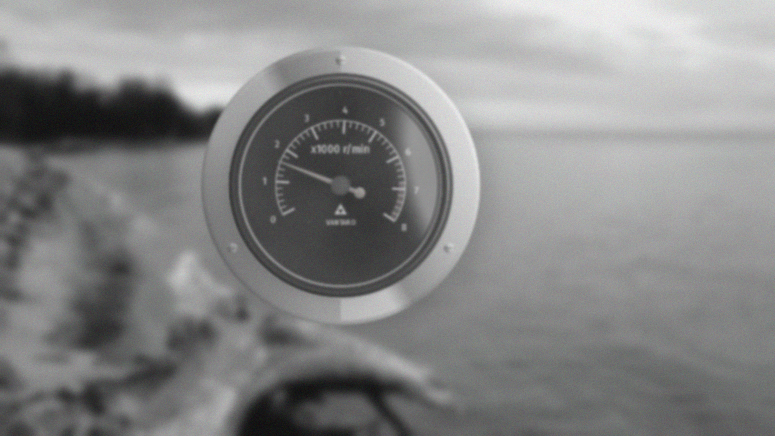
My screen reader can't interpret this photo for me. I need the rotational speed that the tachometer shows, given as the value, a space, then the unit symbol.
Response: 1600 rpm
